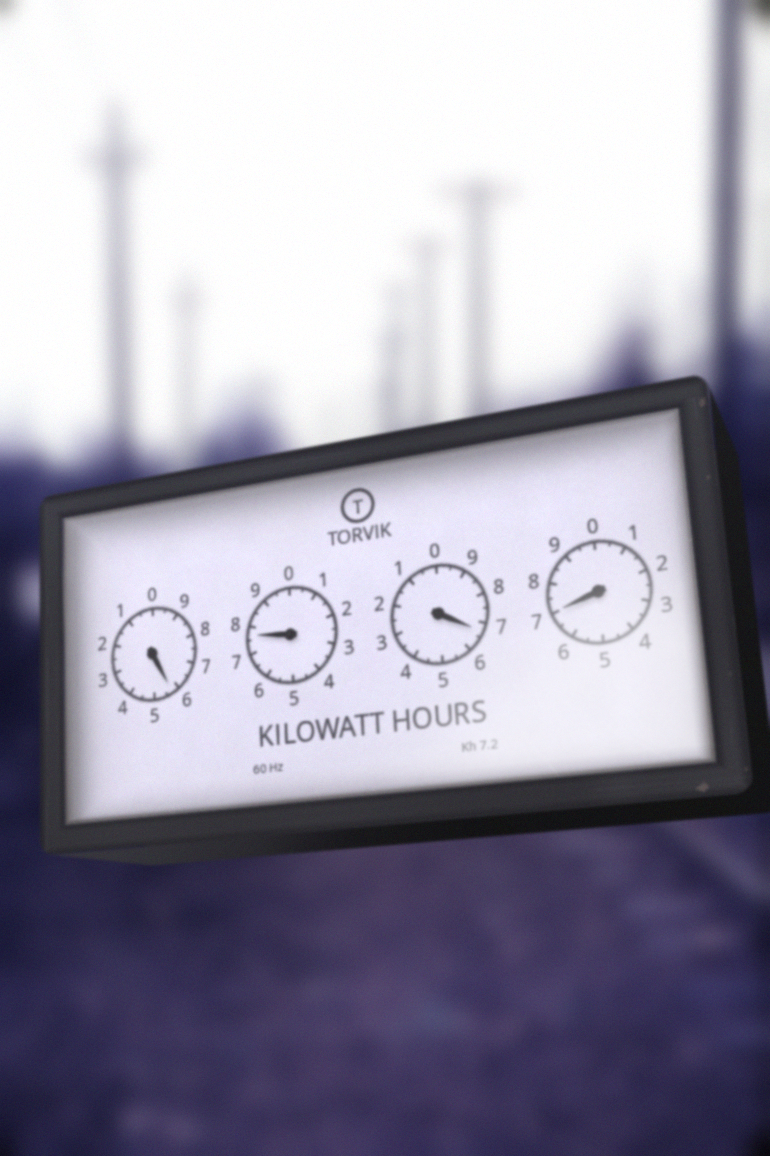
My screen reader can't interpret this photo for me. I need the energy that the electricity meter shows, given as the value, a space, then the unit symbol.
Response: 5767 kWh
